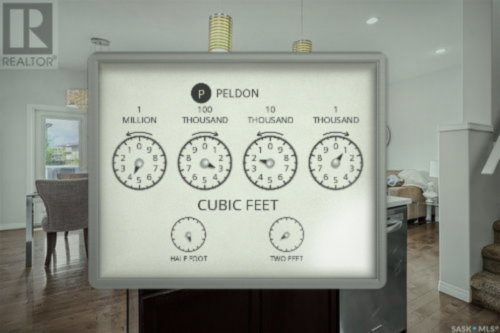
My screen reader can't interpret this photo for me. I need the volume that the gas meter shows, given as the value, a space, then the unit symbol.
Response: 432100 ft³
